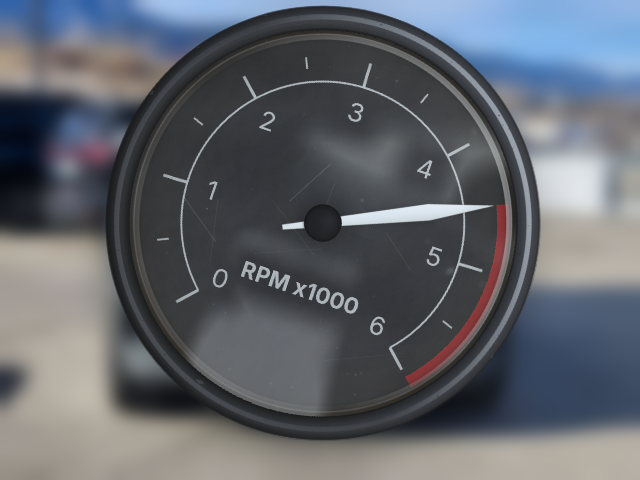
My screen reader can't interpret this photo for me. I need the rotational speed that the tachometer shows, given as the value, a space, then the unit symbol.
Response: 4500 rpm
